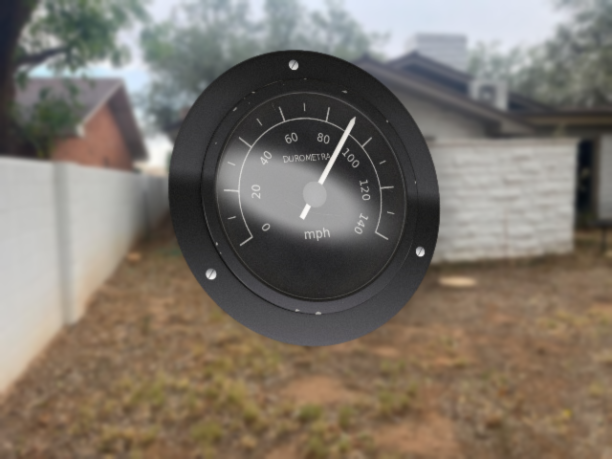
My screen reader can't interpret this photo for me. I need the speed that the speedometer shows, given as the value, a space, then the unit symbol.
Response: 90 mph
